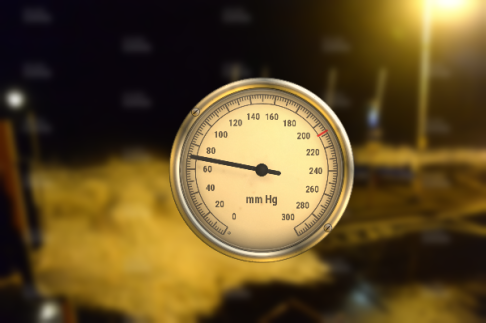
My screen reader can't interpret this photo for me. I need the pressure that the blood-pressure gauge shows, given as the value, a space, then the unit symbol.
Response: 70 mmHg
